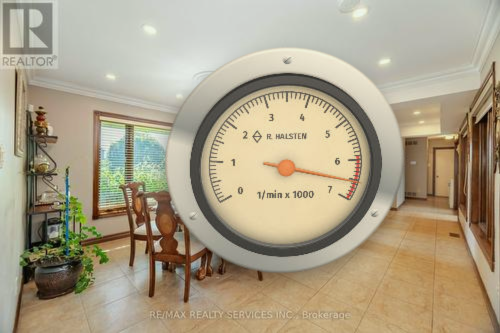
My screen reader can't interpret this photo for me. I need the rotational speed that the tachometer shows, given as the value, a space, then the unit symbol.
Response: 6500 rpm
